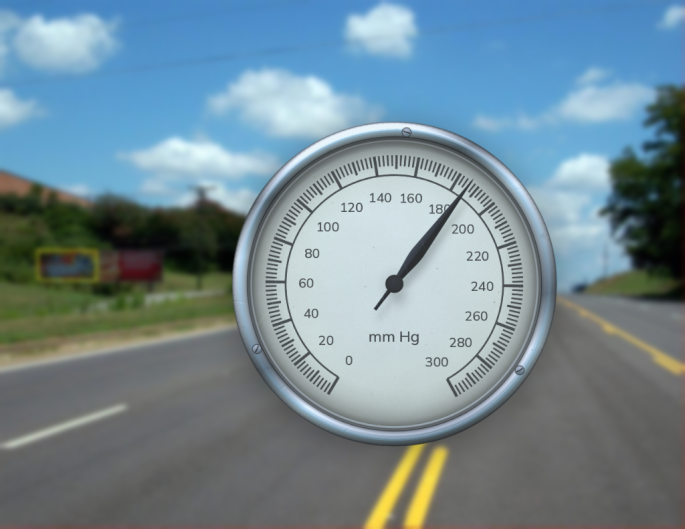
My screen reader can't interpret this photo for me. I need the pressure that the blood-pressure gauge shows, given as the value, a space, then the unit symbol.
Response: 186 mmHg
